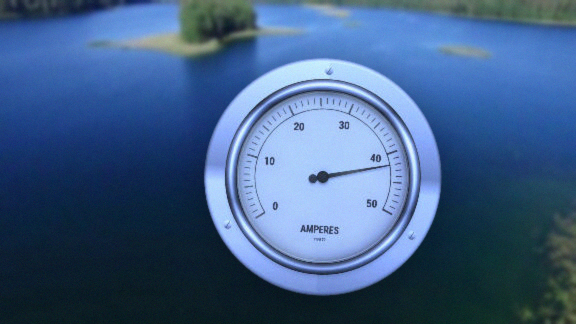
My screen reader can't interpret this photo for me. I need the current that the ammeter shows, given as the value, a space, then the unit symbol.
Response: 42 A
